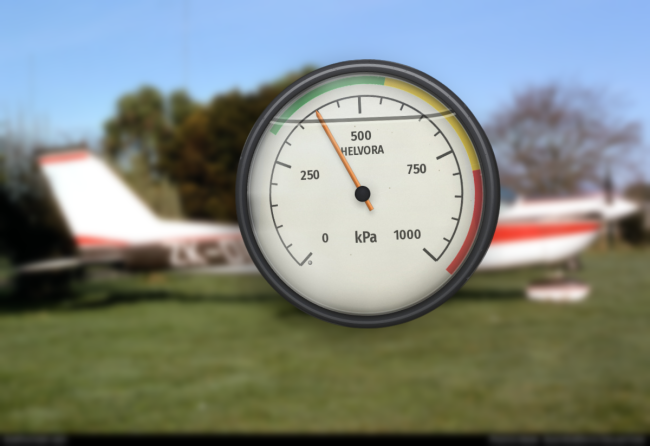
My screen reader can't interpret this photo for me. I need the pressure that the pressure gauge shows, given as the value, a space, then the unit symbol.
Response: 400 kPa
